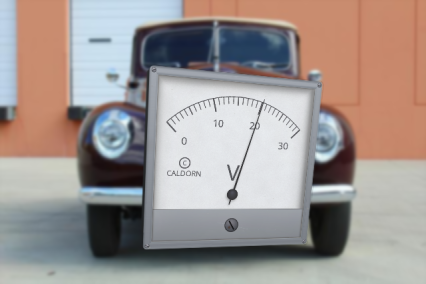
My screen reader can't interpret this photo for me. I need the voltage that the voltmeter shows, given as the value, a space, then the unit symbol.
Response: 20 V
